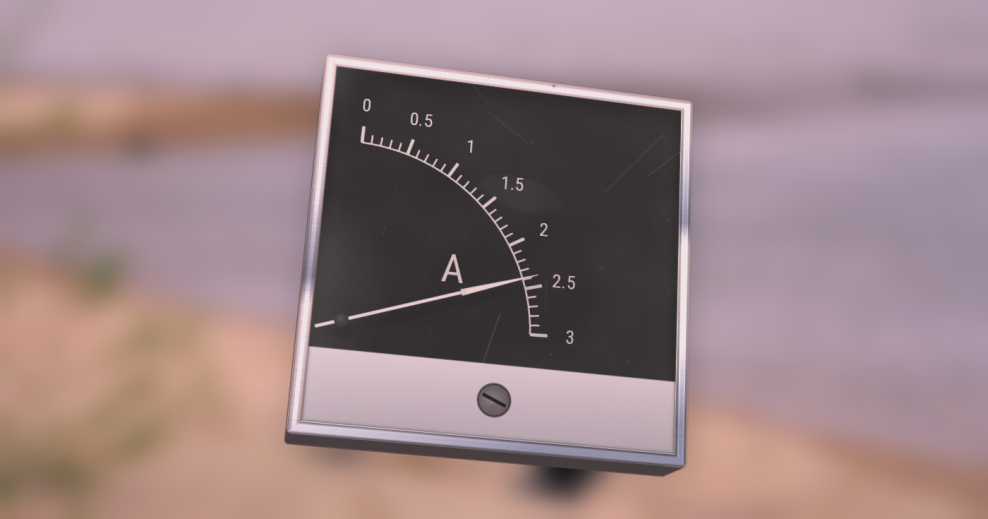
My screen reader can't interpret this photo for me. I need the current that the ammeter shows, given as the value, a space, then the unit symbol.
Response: 2.4 A
